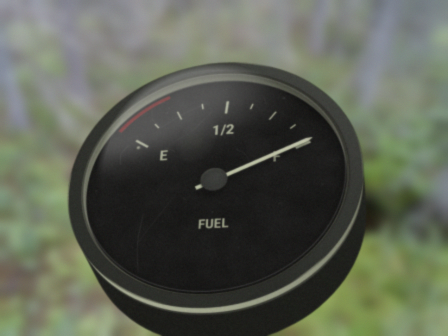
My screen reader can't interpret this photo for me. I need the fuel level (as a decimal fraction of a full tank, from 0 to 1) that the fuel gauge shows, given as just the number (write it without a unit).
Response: 1
